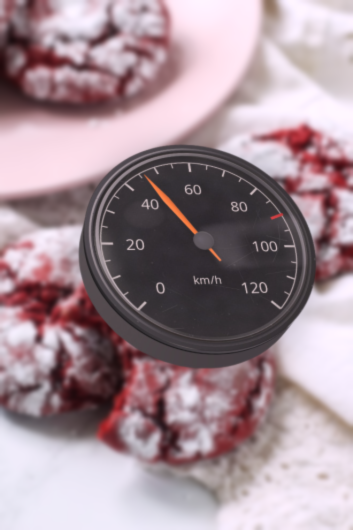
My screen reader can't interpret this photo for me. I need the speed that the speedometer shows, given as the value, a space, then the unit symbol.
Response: 45 km/h
